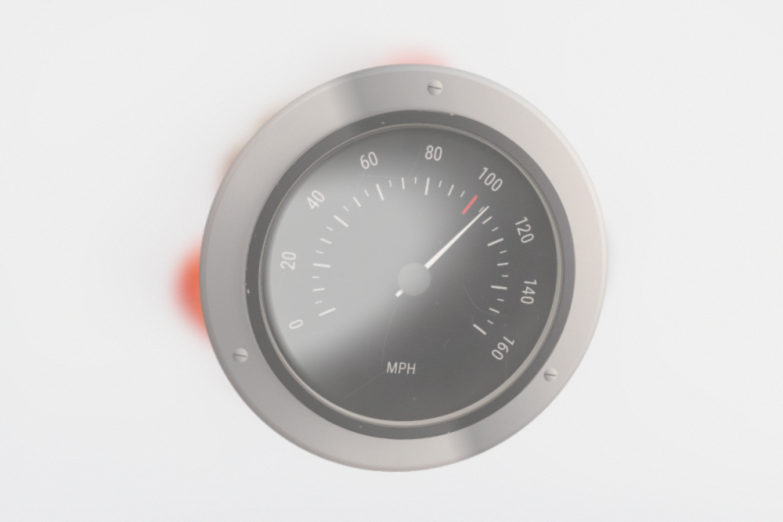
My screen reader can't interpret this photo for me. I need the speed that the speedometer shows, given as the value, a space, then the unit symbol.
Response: 105 mph
